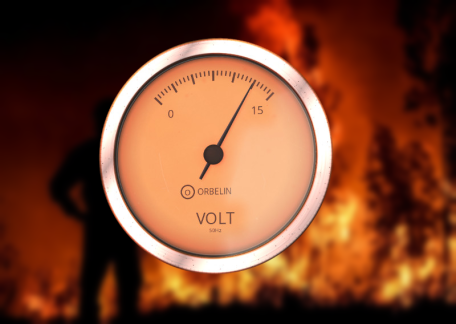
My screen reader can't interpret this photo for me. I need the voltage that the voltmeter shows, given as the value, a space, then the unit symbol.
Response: 12.5 V
